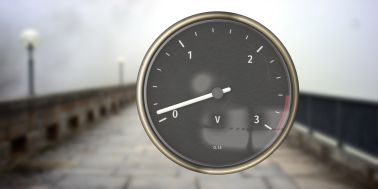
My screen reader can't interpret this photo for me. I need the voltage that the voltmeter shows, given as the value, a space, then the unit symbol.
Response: 0.1 V
